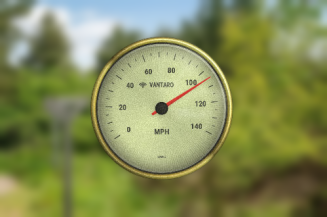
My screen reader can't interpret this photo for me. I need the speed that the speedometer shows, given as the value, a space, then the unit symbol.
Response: 105 mph
